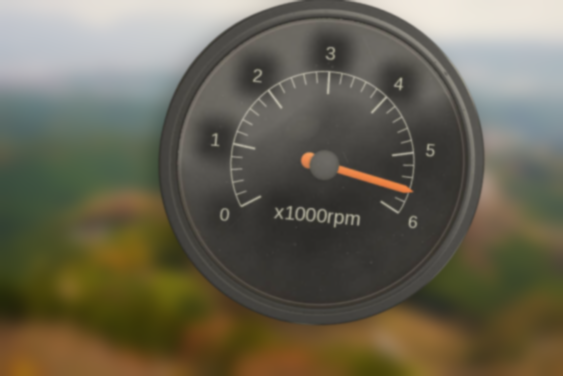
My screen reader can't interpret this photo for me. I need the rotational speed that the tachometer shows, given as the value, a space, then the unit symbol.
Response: 5600 rpm
